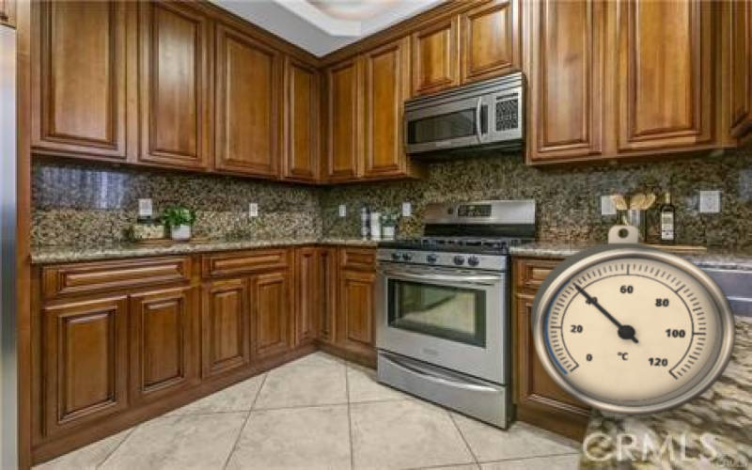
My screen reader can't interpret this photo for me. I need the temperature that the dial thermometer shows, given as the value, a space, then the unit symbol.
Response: 40 °C
